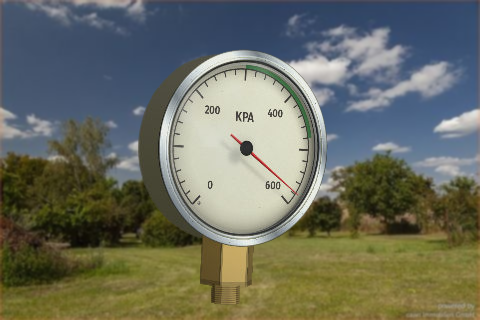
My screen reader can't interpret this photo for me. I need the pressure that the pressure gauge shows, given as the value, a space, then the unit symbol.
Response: 580 kPa
